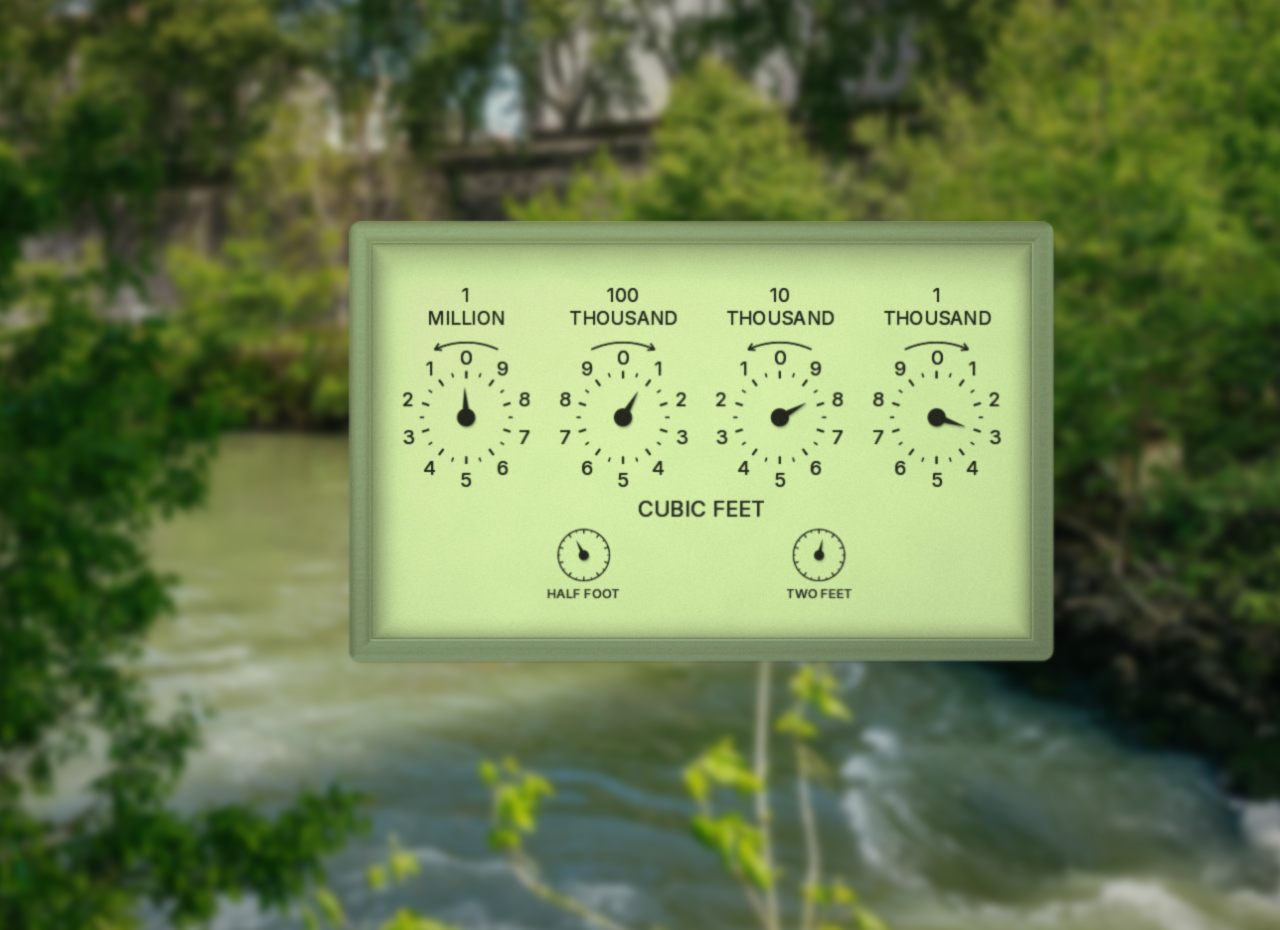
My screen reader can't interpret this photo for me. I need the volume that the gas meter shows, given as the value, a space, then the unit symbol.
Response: 8300 ft³
